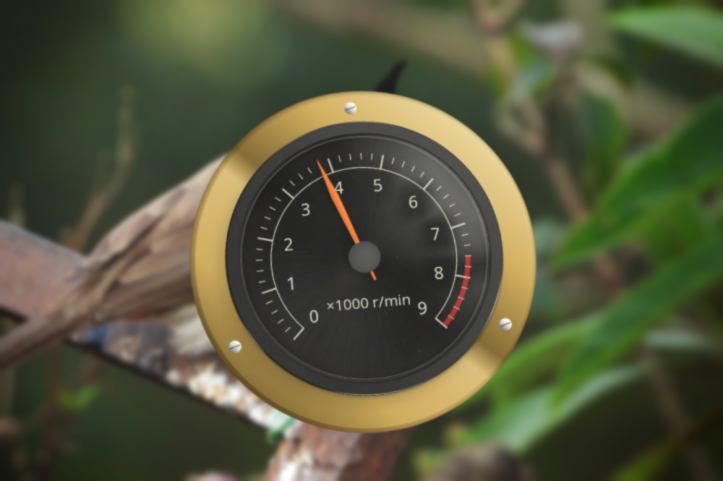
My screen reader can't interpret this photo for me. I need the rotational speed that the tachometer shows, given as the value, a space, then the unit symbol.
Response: 3800 rpm
